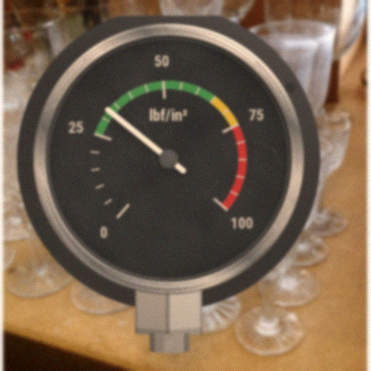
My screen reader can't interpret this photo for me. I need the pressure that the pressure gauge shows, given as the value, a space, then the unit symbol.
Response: 32.5 psi
